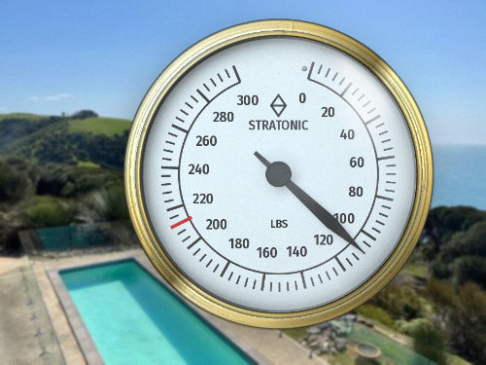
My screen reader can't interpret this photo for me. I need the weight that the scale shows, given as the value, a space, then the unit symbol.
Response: 108 lb
